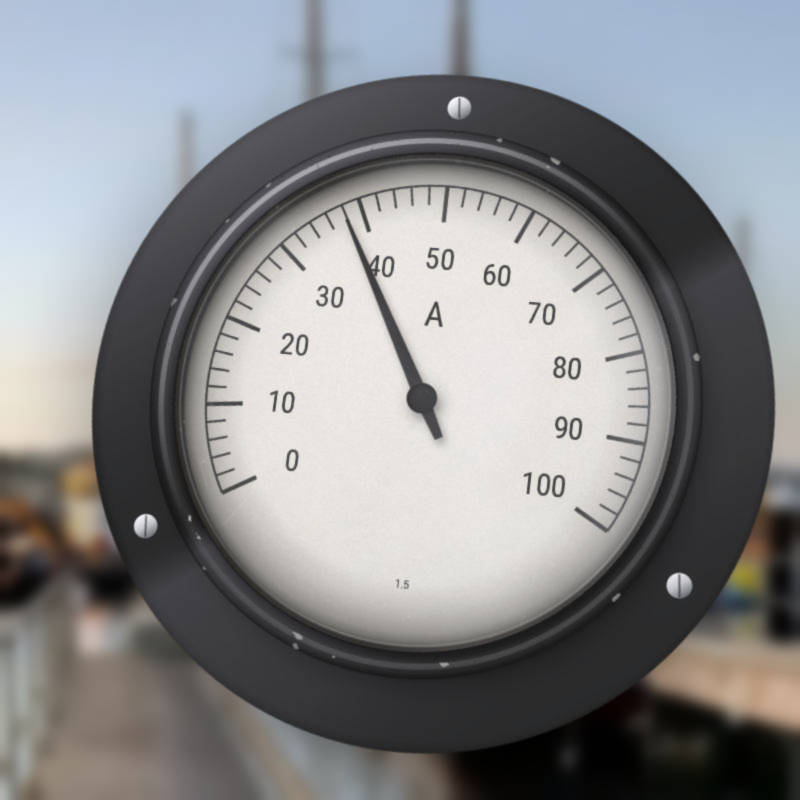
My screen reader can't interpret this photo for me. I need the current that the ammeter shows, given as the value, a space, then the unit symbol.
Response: 38 A
